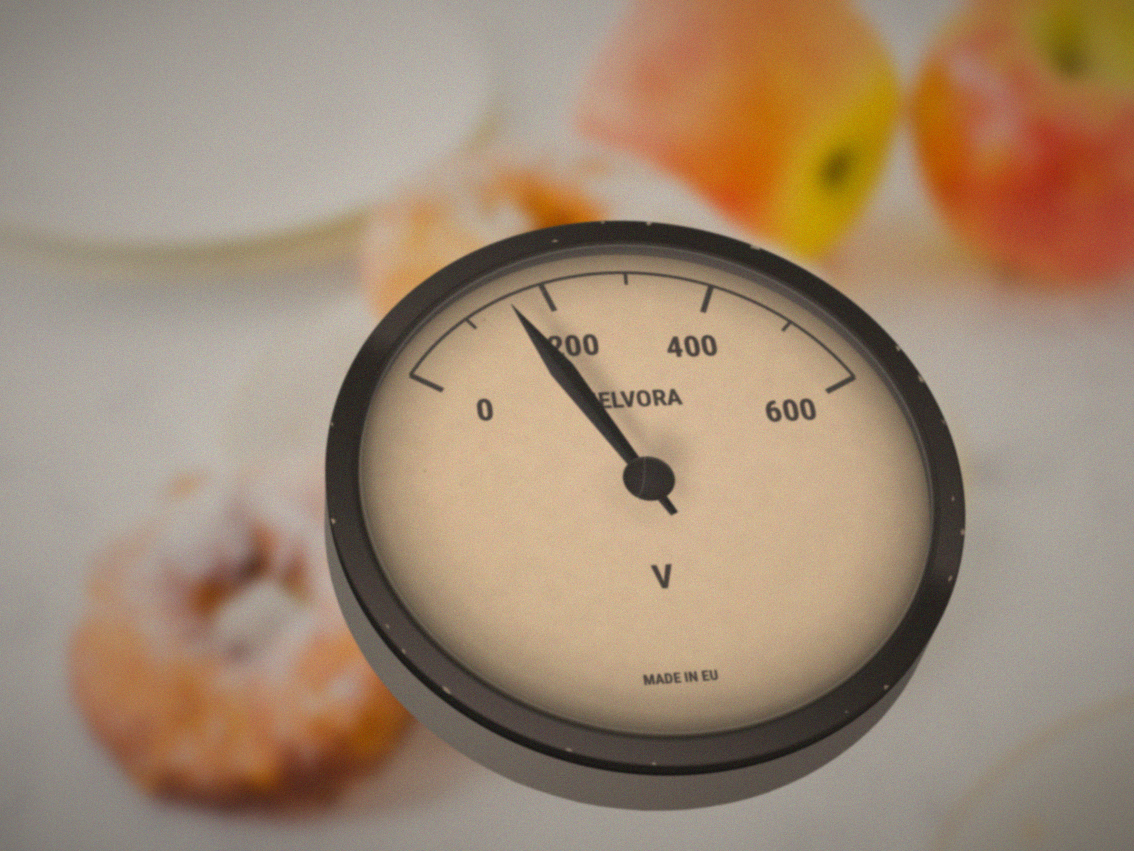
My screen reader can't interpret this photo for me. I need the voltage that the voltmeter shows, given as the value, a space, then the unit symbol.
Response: 150 V
